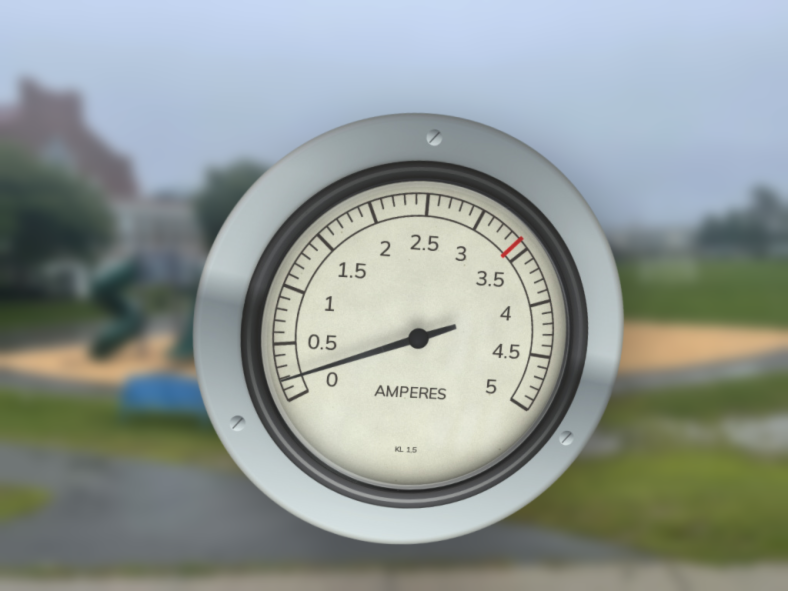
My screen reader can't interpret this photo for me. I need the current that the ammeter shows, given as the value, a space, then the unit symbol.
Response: 0.2 A
